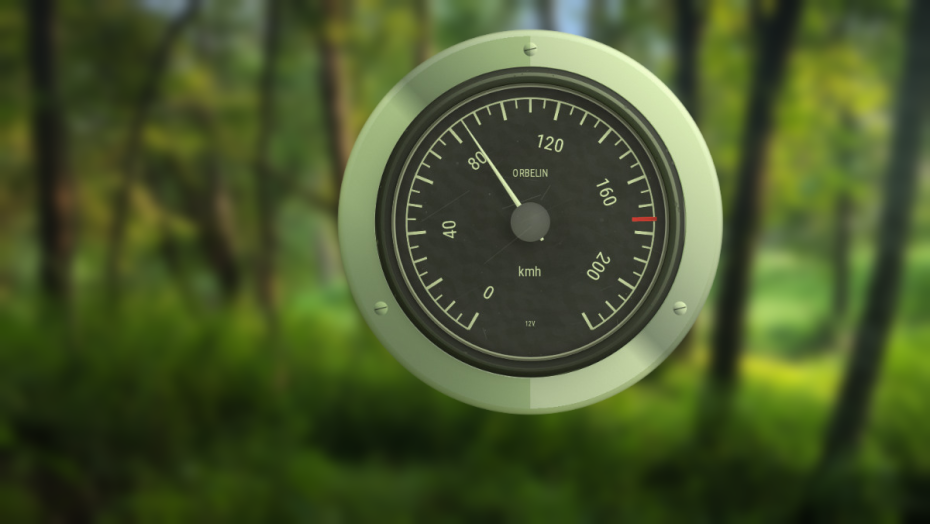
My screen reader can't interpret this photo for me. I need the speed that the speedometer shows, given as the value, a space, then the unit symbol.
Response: 85 km/h
